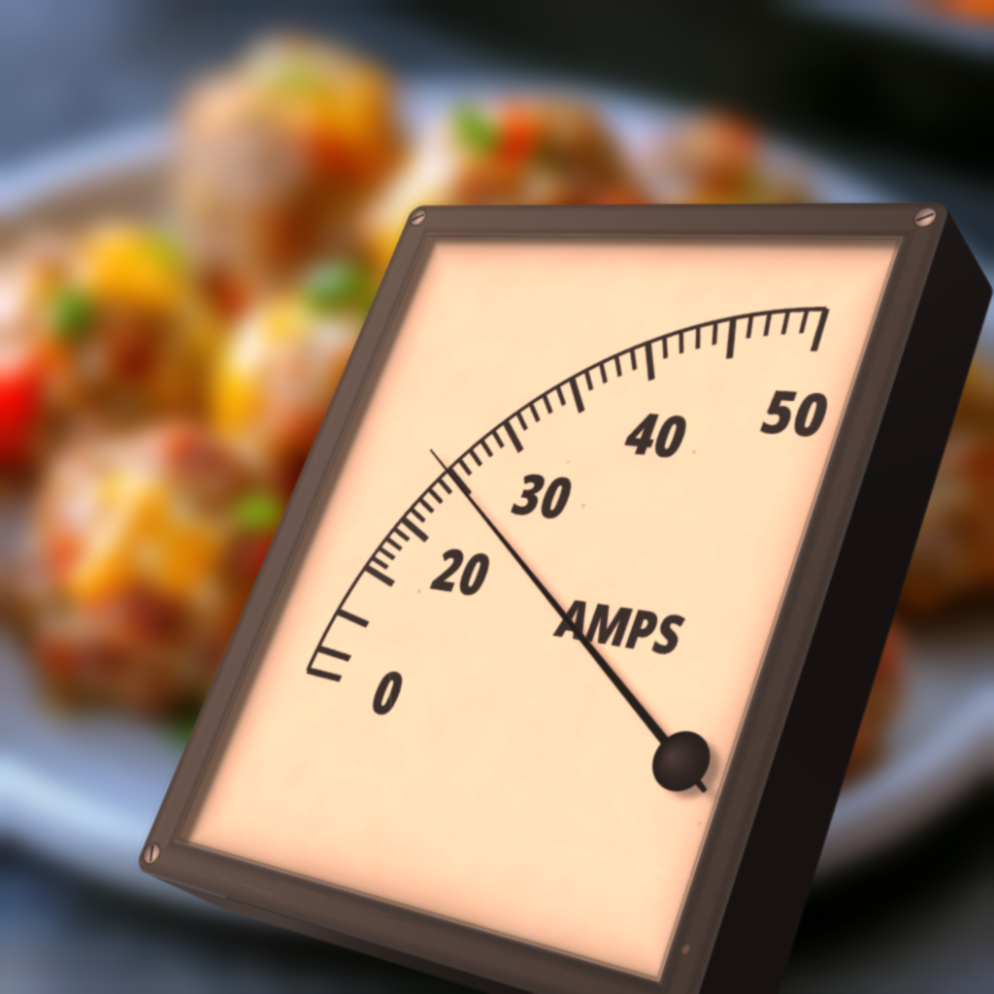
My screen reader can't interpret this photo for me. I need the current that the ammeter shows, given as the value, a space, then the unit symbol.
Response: 25 A
